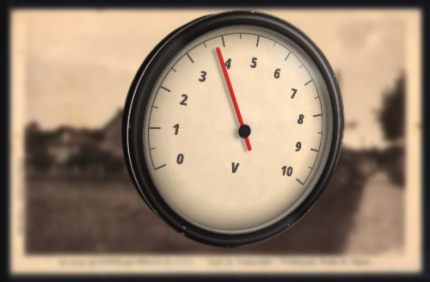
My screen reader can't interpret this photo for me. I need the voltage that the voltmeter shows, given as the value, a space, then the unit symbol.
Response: 3.75 V
